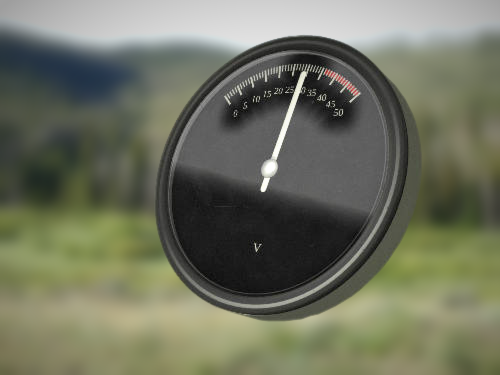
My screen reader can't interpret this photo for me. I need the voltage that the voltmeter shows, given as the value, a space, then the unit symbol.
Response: 30 V
